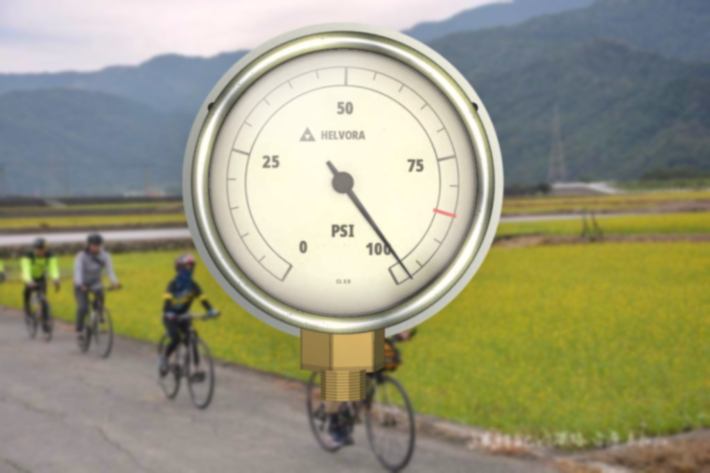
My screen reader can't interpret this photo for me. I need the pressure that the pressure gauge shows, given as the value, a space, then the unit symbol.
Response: 97.5 psi
